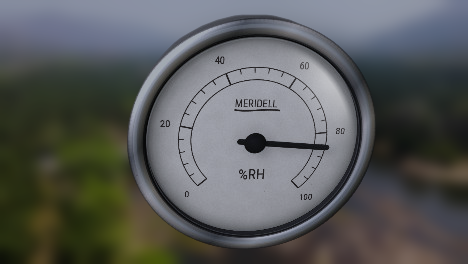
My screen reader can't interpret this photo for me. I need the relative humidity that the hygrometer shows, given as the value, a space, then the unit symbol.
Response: 84 %
